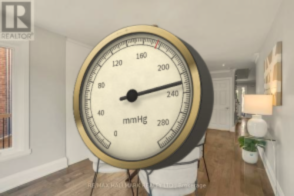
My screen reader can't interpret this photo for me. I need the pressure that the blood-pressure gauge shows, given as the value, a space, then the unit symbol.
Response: 230 mmHg
